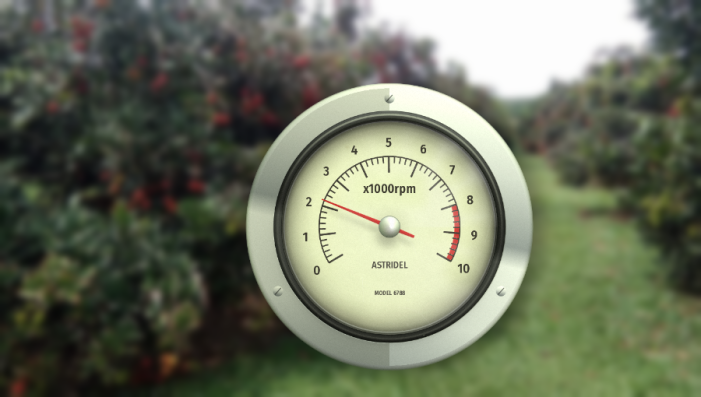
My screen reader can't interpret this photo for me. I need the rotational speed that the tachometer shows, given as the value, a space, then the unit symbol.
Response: 2200 rpm
